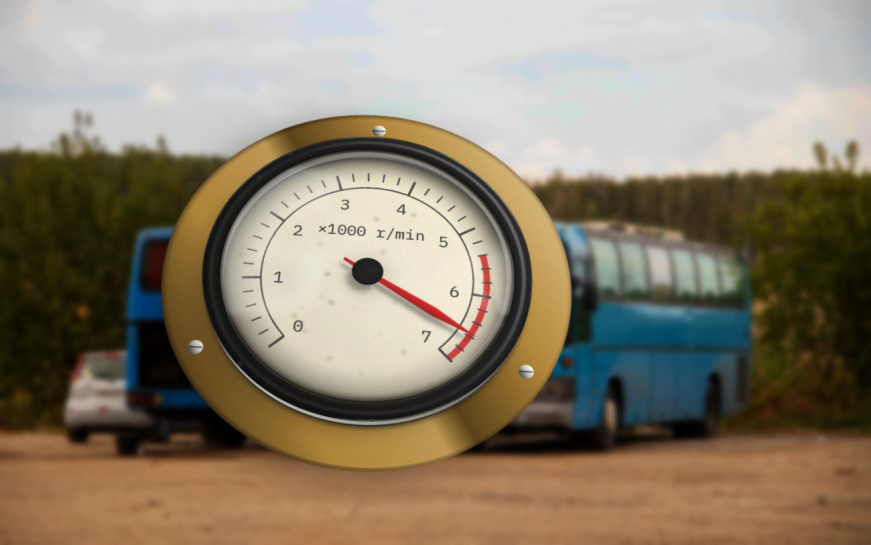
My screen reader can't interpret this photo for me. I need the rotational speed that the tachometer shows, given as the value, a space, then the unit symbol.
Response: 6600 rpm
